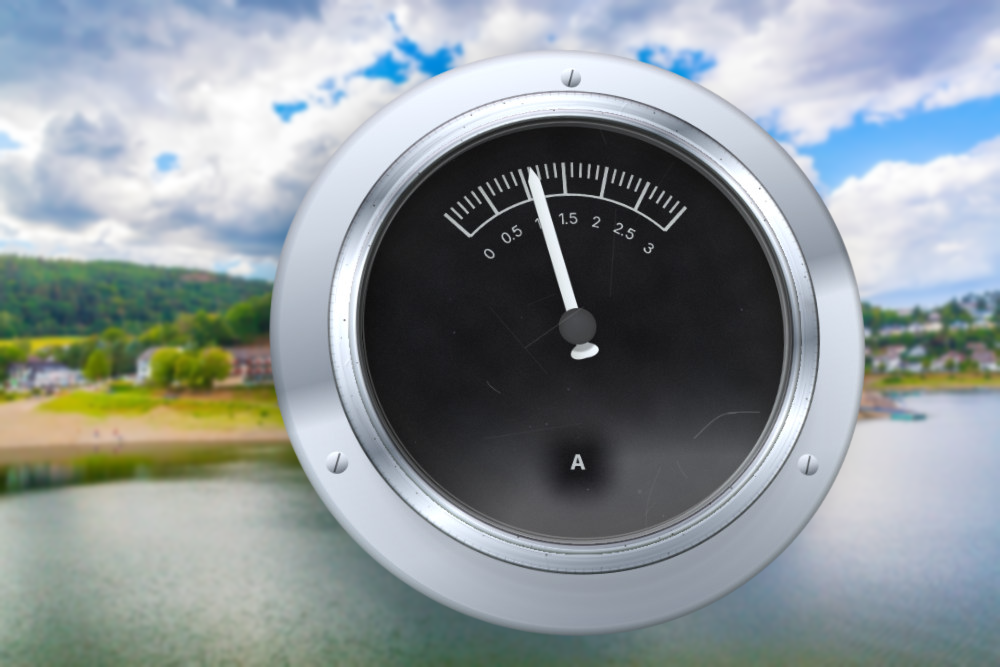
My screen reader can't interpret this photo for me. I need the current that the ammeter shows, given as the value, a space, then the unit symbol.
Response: 1.1 A
